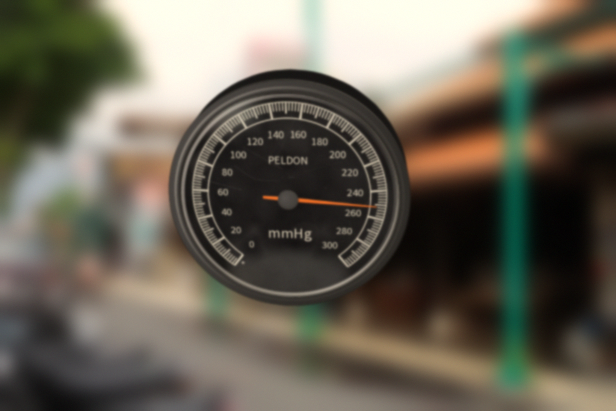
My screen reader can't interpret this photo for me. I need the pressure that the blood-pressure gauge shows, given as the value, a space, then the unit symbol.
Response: 250 mmHg
